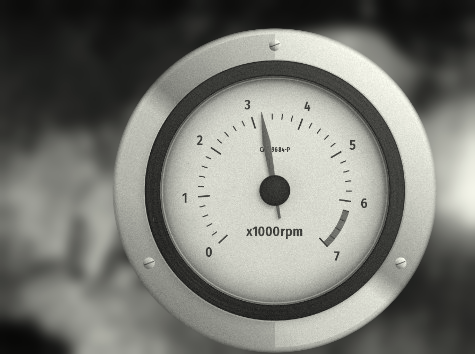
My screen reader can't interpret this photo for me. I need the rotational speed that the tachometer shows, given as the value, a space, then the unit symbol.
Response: 3200 rpm
